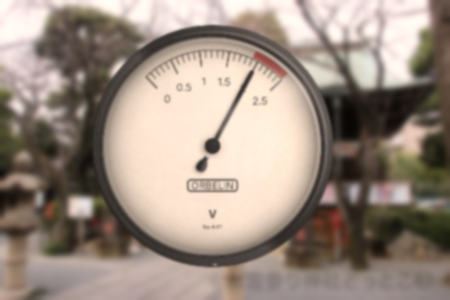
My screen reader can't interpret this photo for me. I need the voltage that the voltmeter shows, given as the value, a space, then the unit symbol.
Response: 2 V
